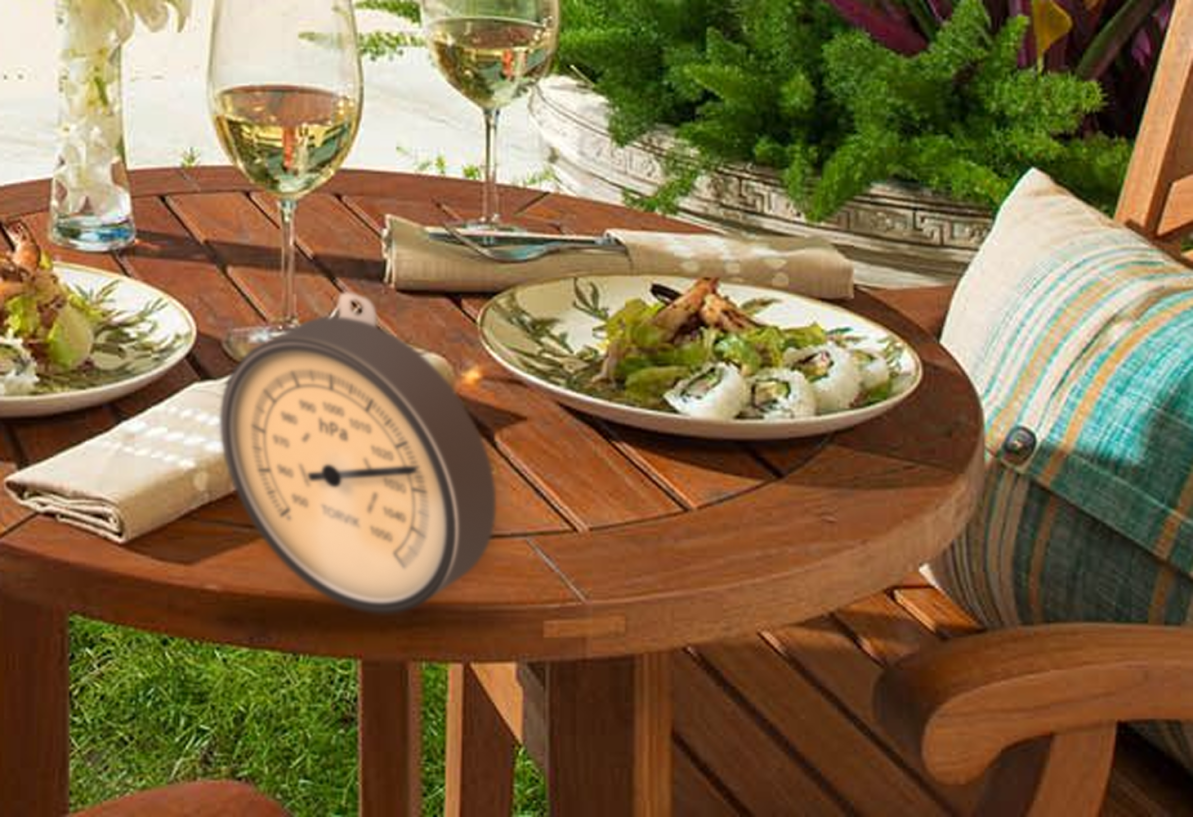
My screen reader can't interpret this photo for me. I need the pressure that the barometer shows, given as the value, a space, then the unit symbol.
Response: 1025 hPa
